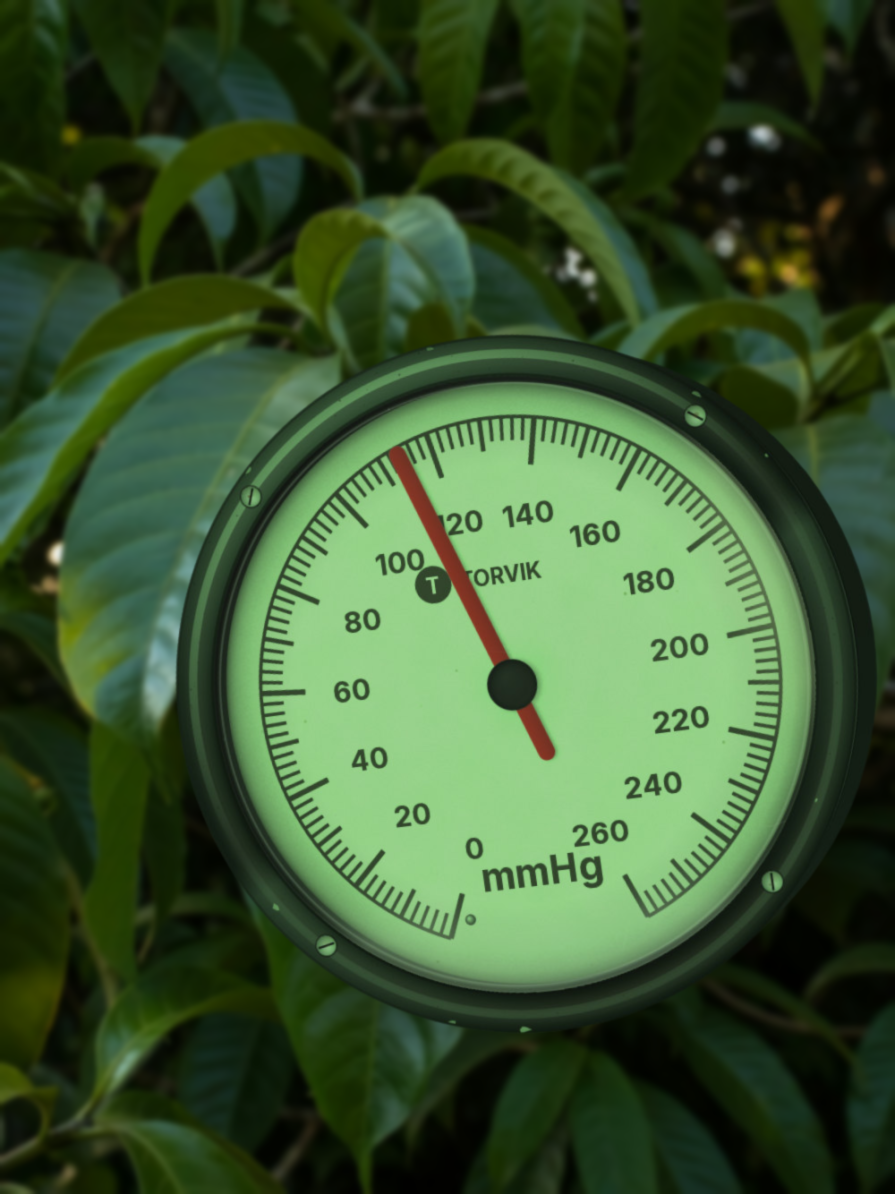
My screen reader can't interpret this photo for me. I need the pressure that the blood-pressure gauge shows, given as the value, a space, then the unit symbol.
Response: 114 mmHg
